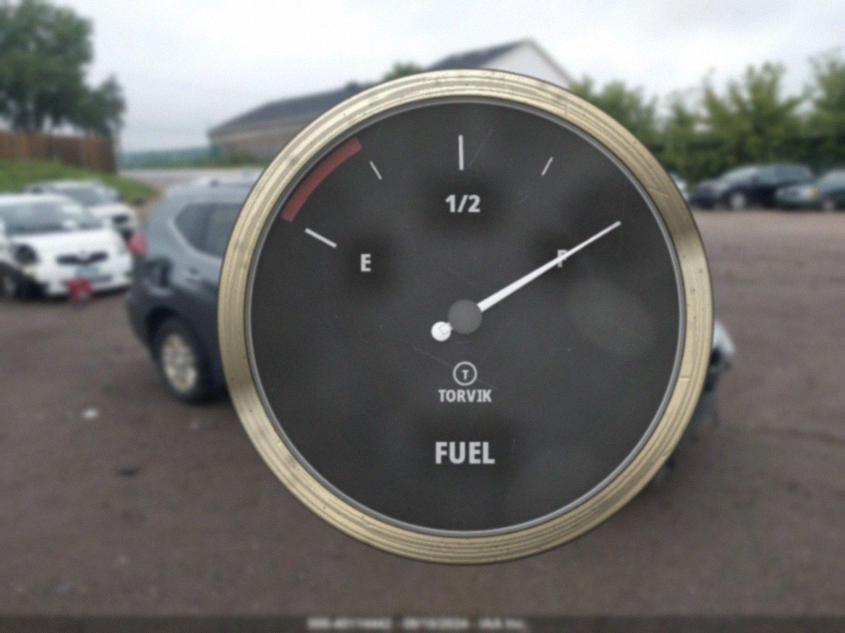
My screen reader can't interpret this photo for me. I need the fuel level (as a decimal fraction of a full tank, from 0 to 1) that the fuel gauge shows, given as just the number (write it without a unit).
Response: 1
